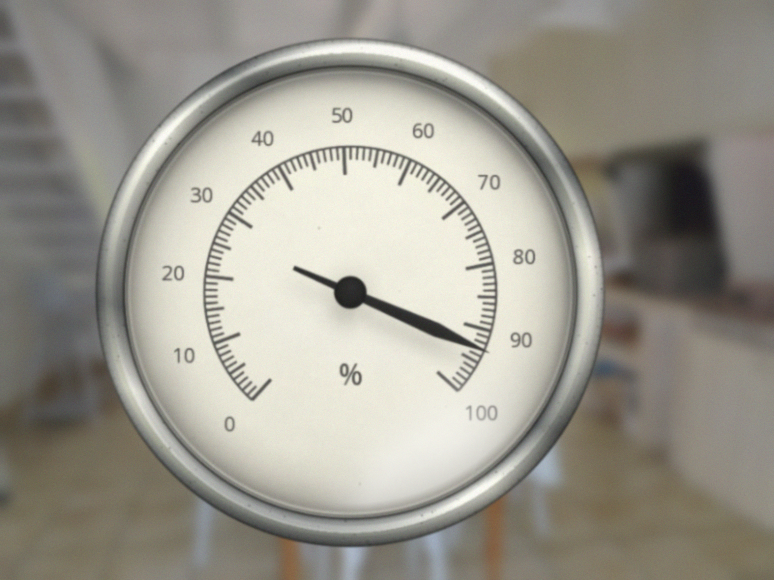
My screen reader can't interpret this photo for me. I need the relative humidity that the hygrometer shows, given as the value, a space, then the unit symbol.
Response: 93 %
